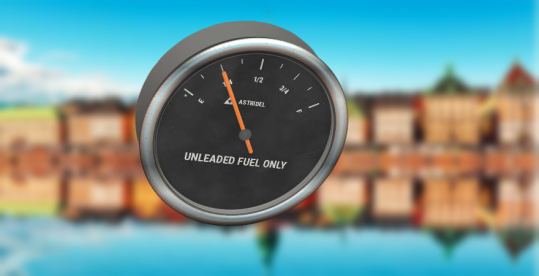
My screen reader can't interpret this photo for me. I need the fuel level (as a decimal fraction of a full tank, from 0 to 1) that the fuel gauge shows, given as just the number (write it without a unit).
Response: 0.25
